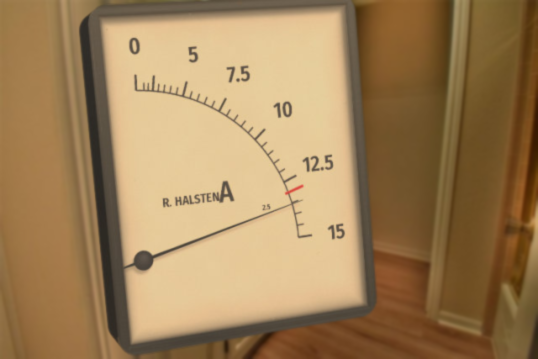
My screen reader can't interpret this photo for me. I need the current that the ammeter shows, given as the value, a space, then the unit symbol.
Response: 13.5 A
